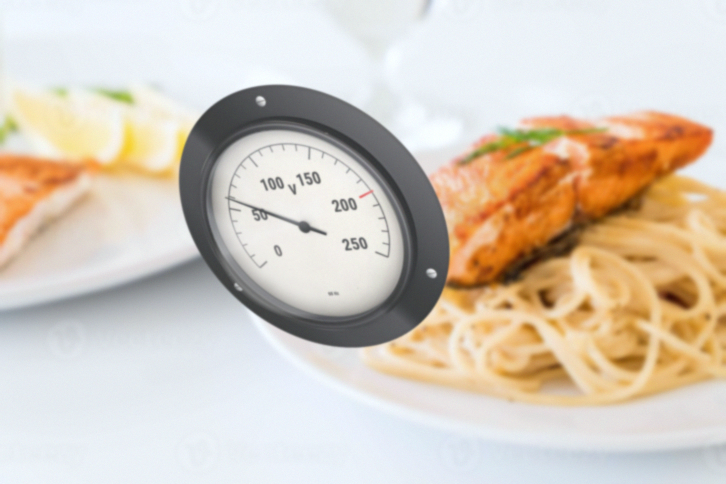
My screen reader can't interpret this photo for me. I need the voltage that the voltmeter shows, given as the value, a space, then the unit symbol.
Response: 60 V
